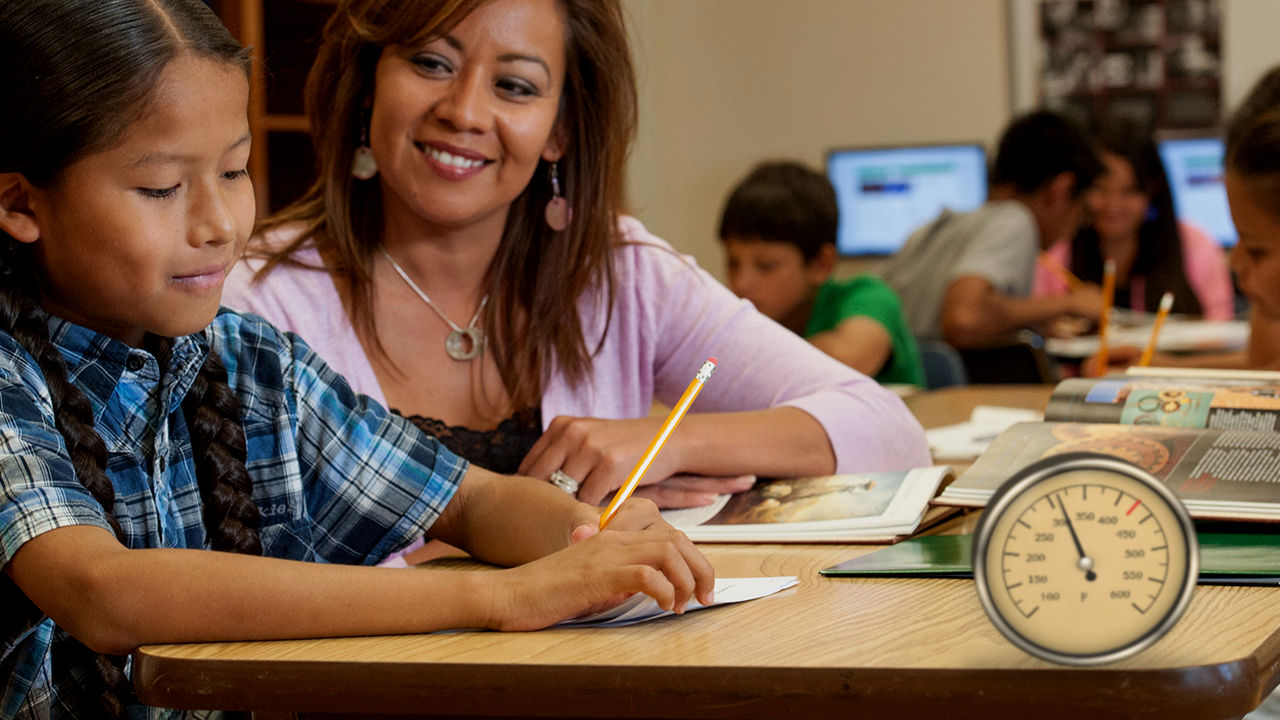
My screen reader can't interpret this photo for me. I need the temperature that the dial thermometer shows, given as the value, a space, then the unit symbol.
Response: 312.5 °F
